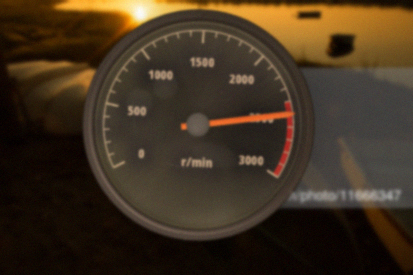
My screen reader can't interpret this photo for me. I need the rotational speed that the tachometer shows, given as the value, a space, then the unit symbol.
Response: 2500 rpm
